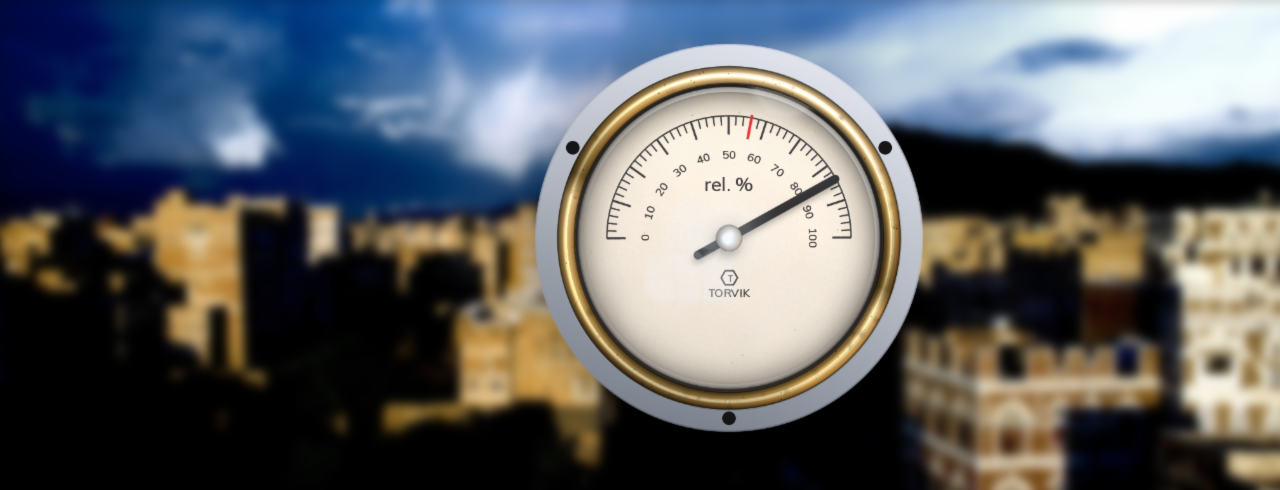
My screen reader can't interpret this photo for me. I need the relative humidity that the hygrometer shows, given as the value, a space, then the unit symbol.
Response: 84 %
